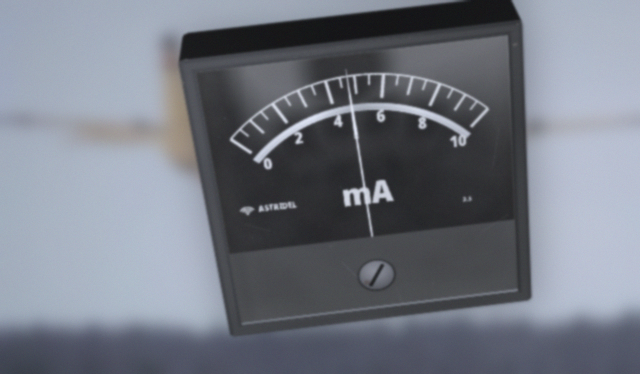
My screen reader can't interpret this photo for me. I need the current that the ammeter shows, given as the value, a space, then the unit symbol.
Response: 4.75 mA
